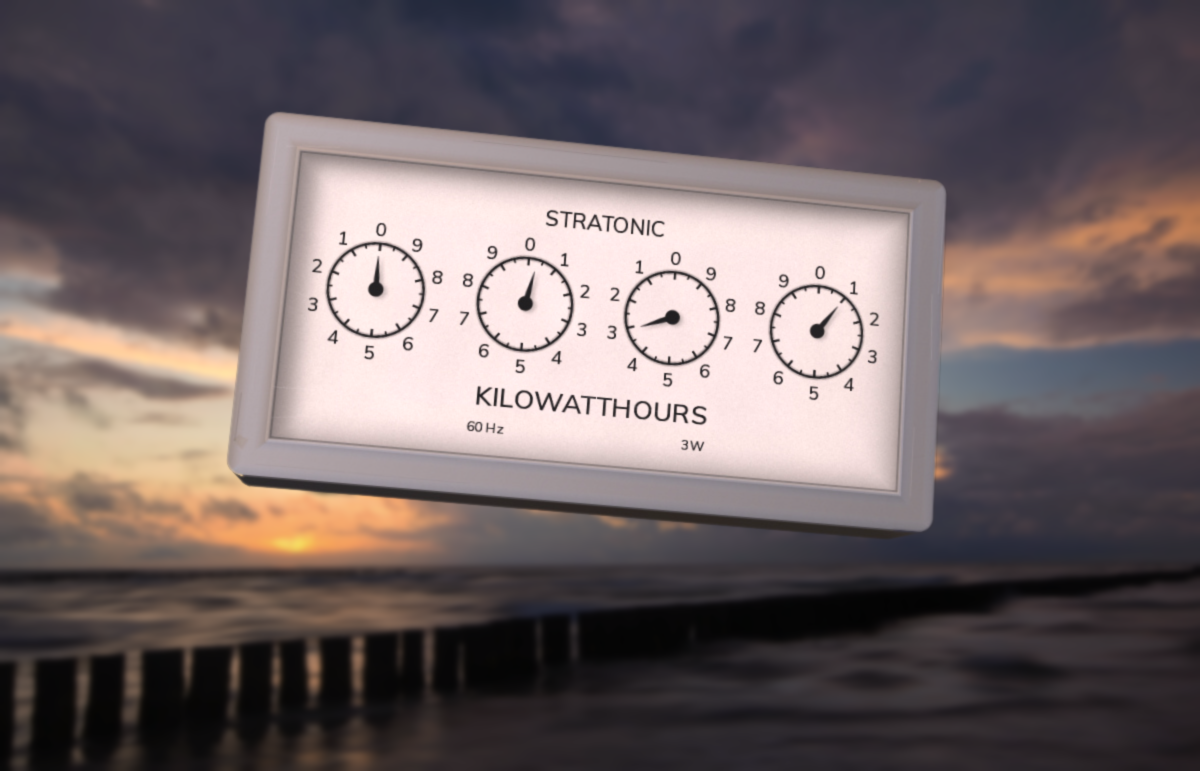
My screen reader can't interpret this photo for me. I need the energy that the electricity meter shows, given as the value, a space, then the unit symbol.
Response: 31 kWh
